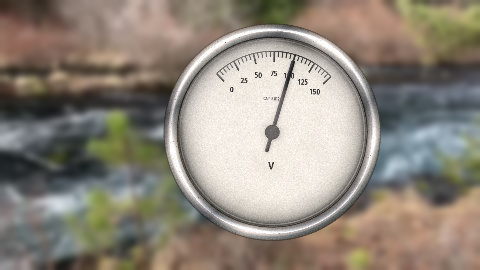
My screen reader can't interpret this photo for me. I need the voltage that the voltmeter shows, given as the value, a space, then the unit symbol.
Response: 100 V
